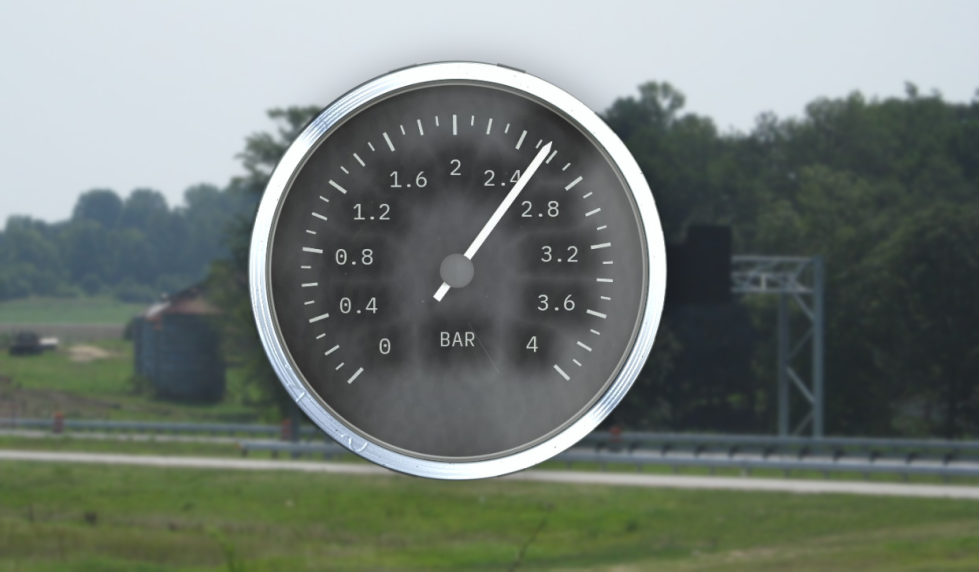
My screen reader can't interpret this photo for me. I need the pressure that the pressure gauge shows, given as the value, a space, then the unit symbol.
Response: 2.55 bar
